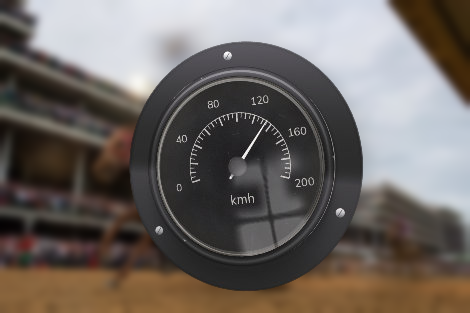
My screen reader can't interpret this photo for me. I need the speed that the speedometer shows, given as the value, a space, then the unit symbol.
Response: 135 km/h
